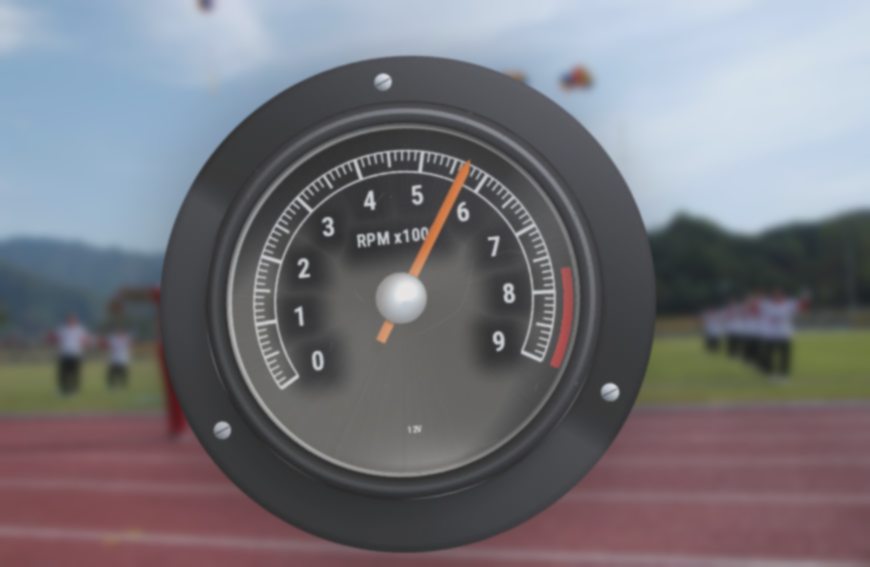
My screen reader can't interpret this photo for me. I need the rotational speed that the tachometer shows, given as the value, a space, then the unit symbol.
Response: 5700 rpm
